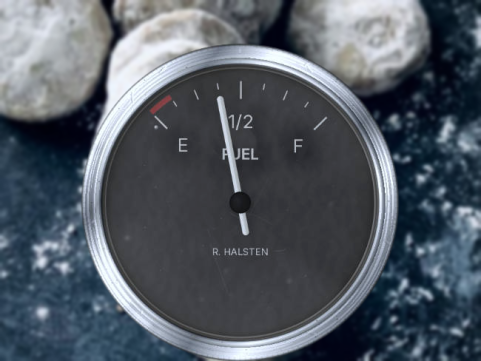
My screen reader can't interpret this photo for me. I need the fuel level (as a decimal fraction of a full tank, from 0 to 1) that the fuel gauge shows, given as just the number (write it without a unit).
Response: 0.375
